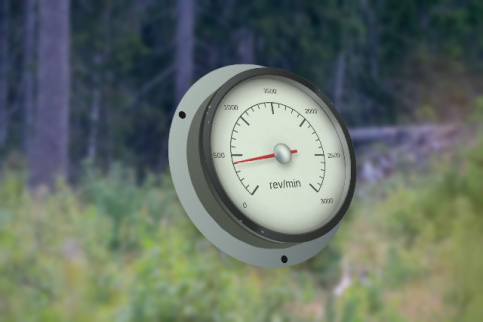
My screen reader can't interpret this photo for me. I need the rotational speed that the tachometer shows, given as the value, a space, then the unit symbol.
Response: 400 rpm
